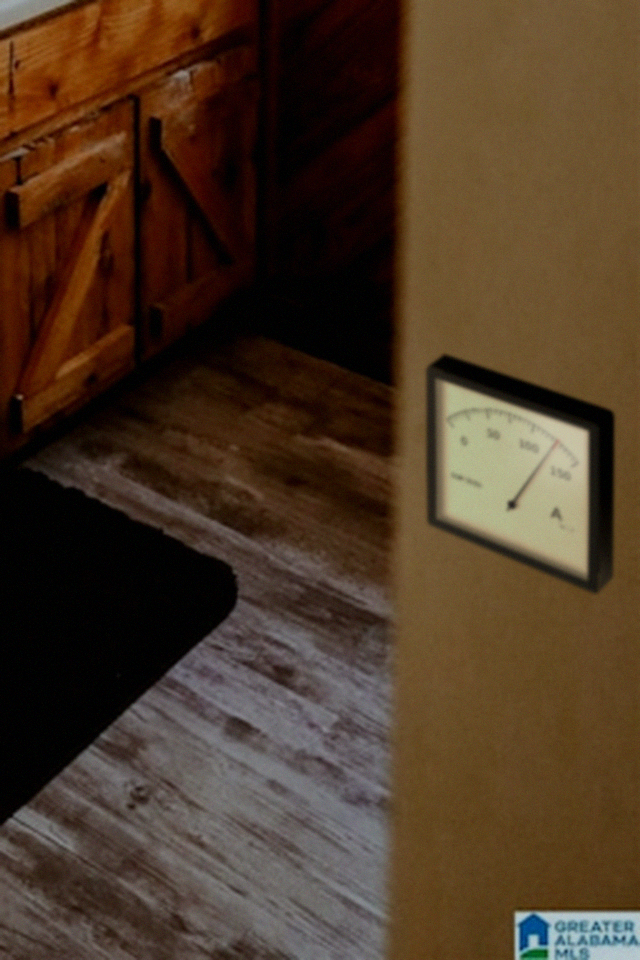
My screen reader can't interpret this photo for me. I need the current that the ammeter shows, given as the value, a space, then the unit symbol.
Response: 125 A
